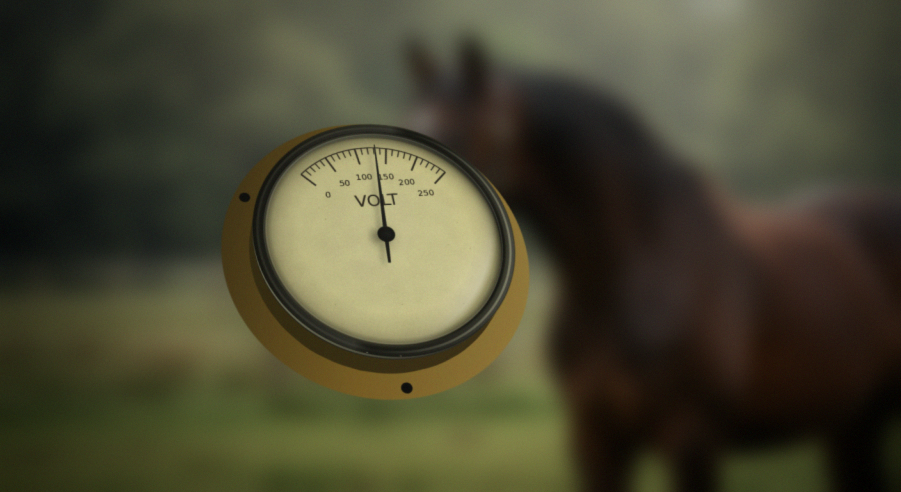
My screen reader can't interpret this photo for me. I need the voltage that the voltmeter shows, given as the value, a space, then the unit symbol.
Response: 130 V
